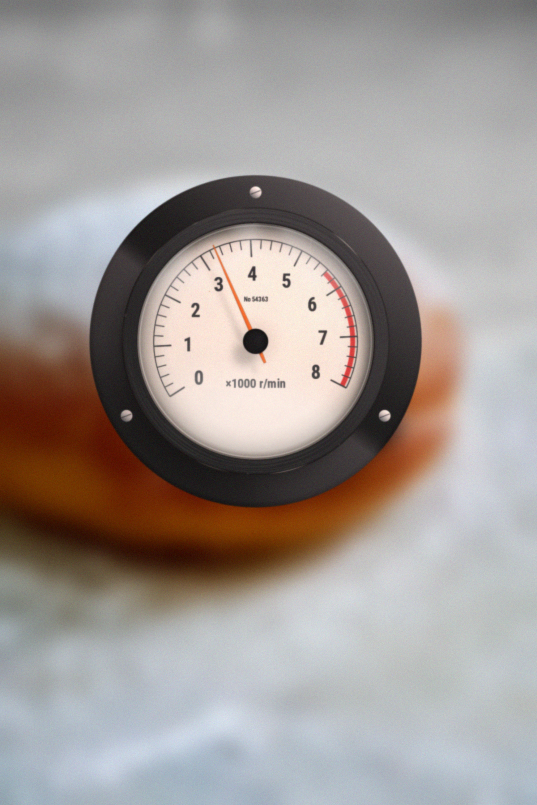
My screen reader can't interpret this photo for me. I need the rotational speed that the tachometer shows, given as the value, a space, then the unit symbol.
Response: 3300 rpm
